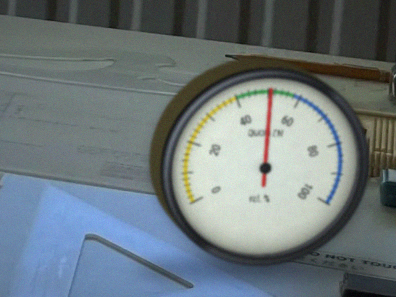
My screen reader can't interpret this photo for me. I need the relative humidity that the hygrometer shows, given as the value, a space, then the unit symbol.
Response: 50 %
